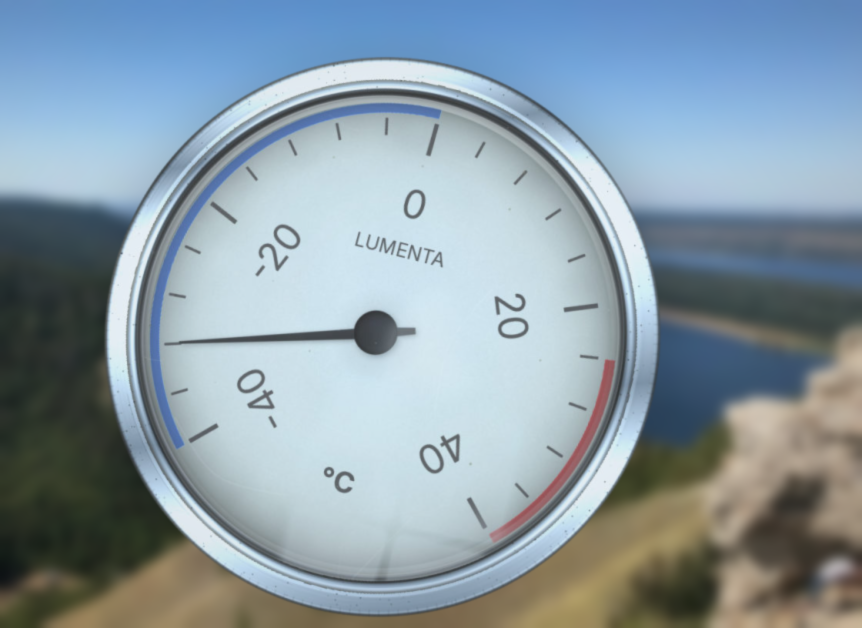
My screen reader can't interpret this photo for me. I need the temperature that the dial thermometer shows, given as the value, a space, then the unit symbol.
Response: -32 °C
